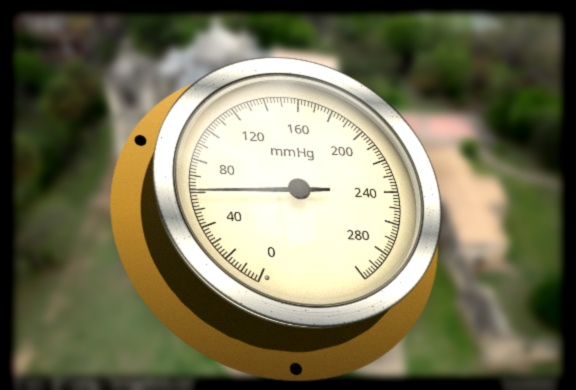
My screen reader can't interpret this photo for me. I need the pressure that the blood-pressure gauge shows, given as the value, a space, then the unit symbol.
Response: 60 mmHg
